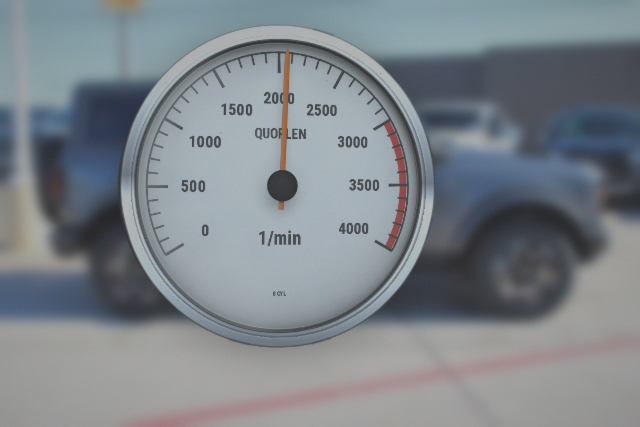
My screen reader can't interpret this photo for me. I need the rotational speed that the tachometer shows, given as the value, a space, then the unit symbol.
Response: 2050 rpm
